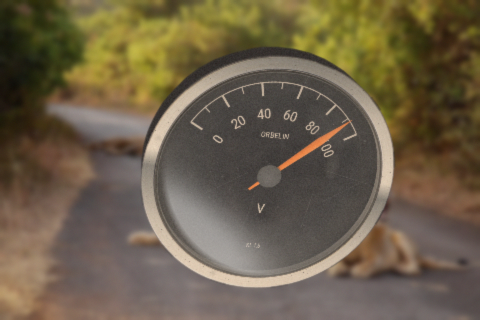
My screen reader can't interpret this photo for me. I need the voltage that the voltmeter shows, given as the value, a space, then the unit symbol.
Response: 90 V
